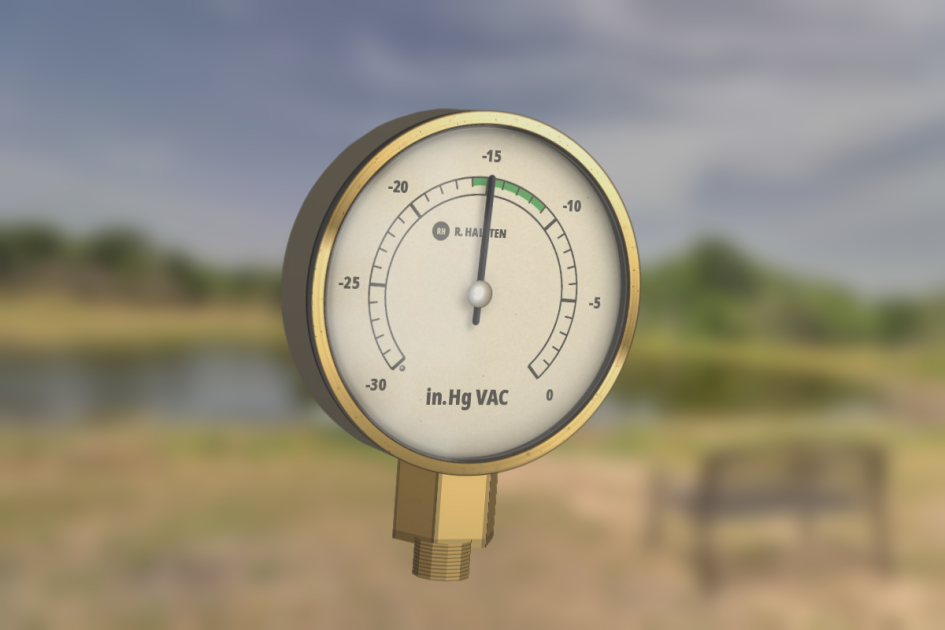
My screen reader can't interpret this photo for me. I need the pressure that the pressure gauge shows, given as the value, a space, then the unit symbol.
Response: -15 inHg
